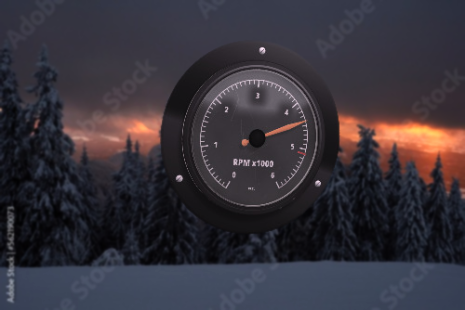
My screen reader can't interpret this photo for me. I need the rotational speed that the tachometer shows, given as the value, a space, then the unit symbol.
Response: 4400 rpm
